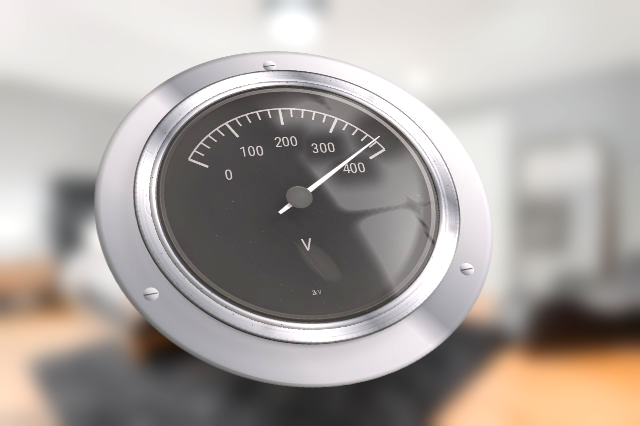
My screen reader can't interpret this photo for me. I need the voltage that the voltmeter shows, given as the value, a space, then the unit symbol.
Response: 380 V
